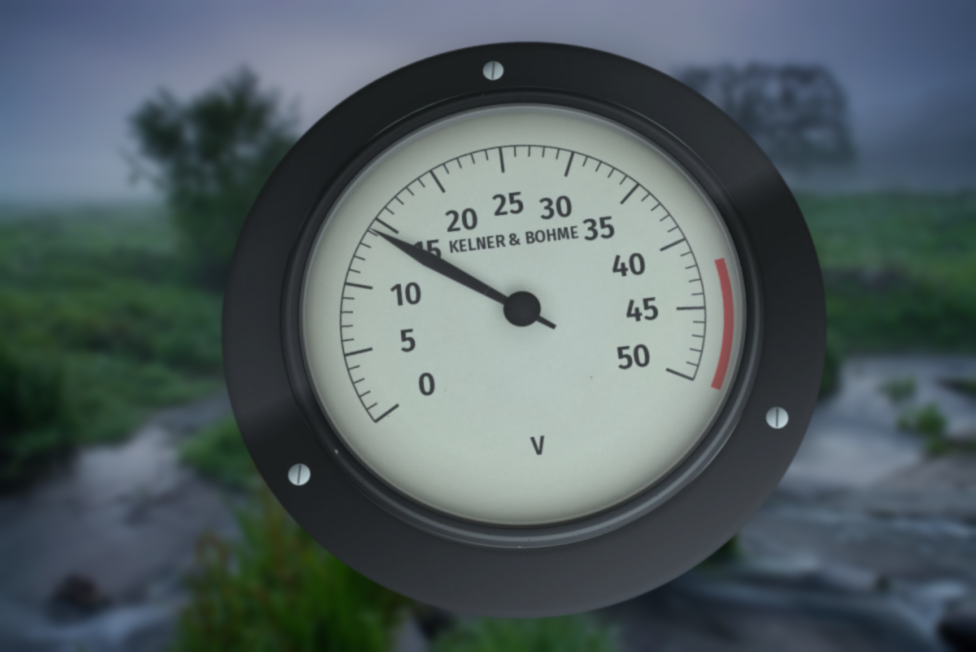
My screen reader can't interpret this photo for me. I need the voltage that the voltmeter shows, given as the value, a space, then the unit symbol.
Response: 14 V
